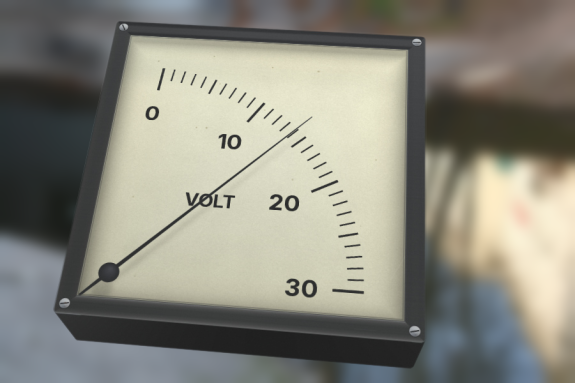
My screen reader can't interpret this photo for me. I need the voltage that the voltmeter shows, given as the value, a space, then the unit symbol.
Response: 14 V
